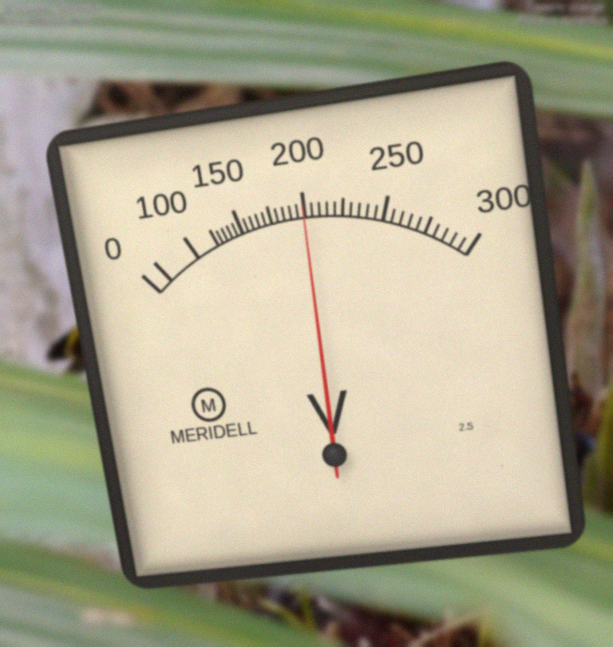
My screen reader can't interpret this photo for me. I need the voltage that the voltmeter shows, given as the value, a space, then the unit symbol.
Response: 200 V
